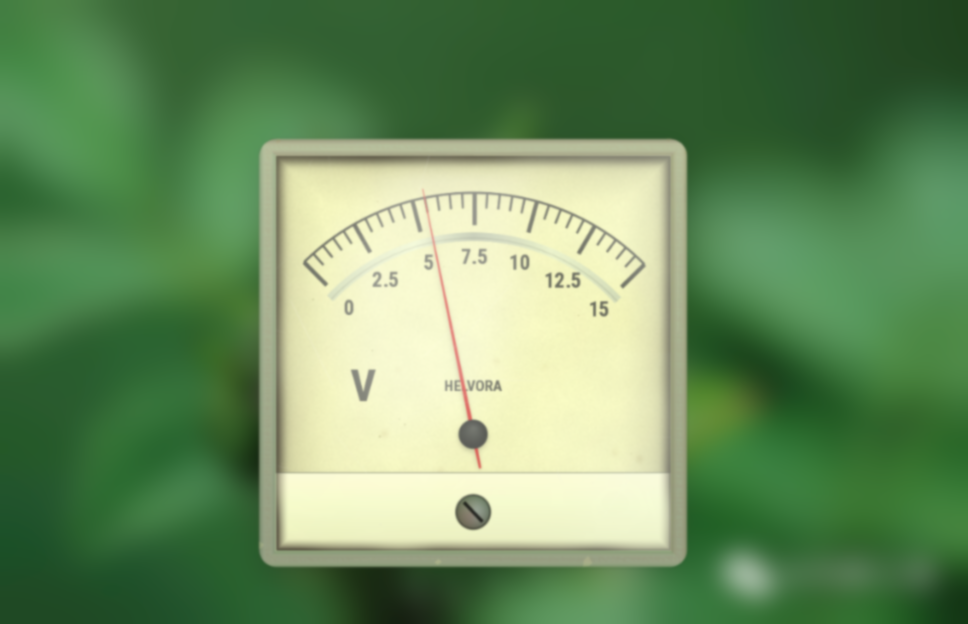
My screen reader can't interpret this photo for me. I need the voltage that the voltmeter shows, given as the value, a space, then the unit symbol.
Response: 5.5 V
